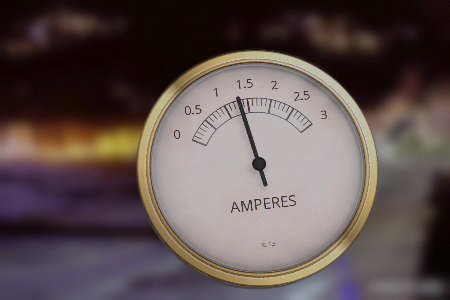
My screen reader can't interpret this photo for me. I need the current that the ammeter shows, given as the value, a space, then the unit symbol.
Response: 1.3 A
